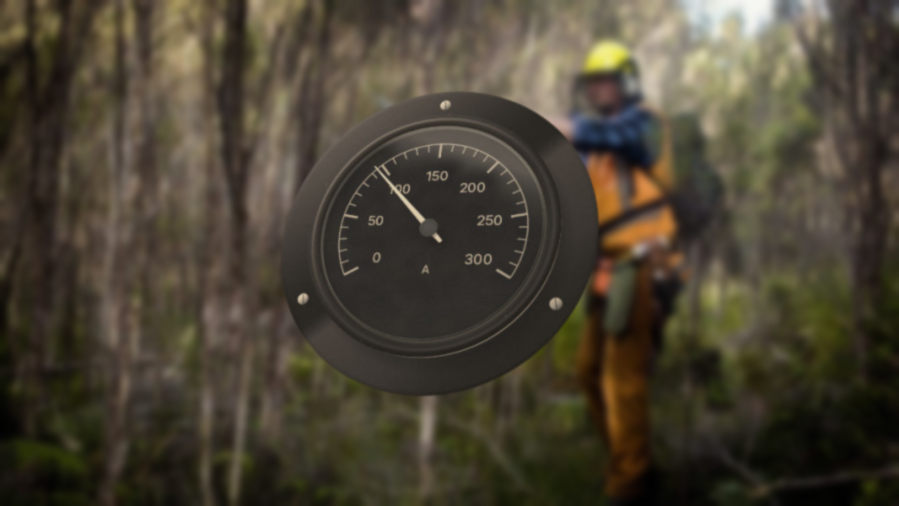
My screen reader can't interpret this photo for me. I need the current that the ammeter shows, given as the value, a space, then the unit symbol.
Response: 95 A
